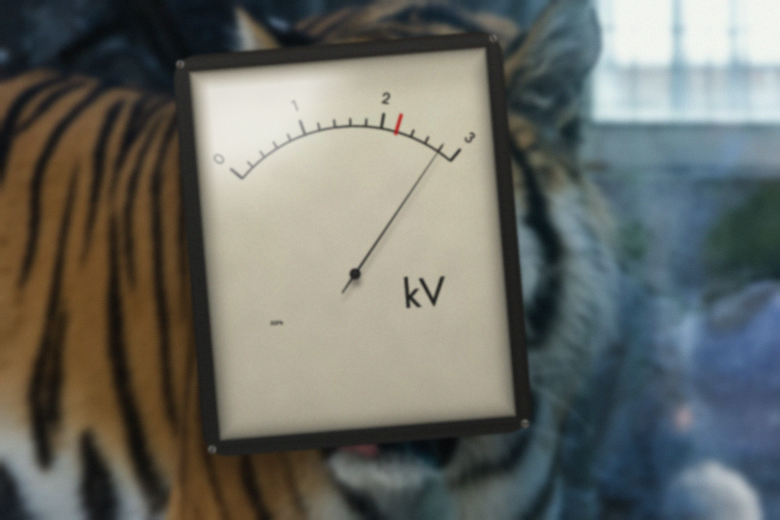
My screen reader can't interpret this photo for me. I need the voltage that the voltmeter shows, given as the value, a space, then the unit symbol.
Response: 2.8 kV
